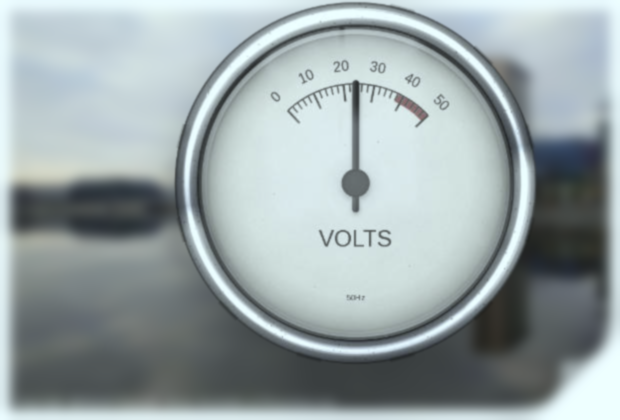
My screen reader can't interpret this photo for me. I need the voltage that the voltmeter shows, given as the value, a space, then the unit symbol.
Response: 24 V
